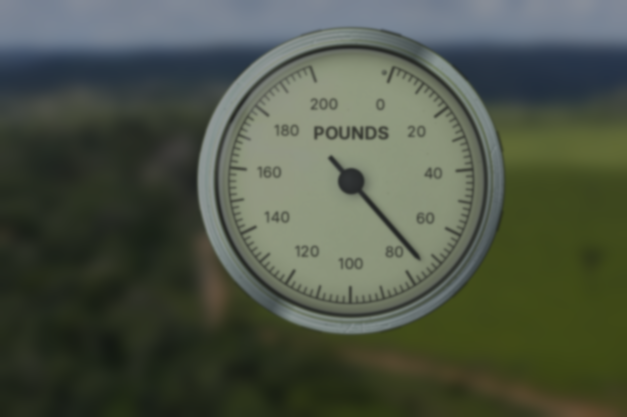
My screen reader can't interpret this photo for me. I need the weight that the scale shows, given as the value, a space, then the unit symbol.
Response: 74 lb
